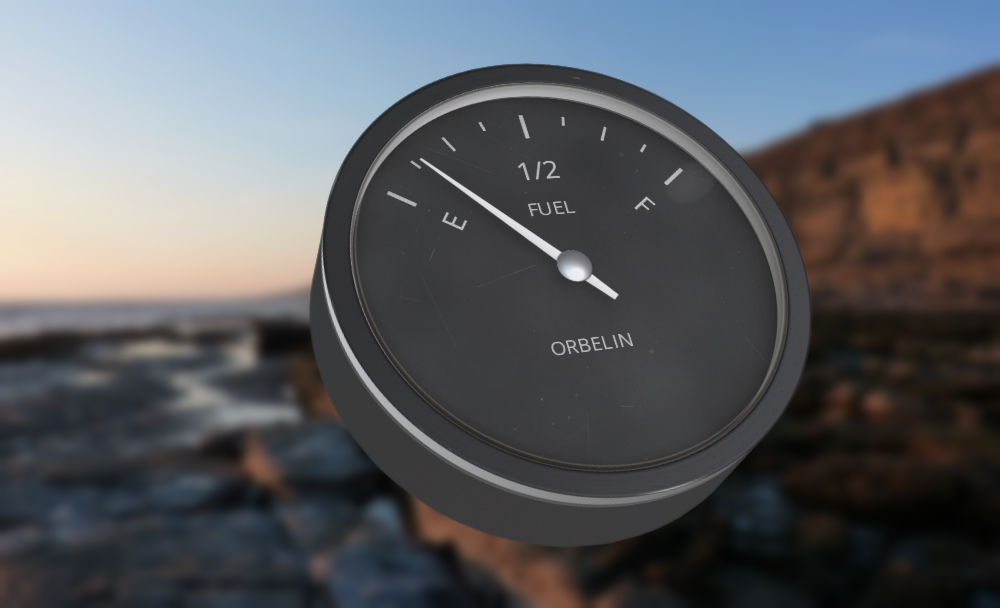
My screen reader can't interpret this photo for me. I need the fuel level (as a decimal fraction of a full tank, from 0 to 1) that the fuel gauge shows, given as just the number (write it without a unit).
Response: 0.125
